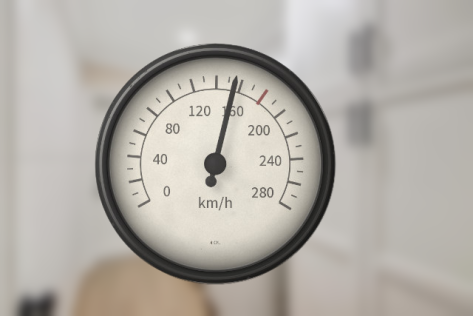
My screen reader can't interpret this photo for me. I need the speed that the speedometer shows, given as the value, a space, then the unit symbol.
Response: 155 km/h
